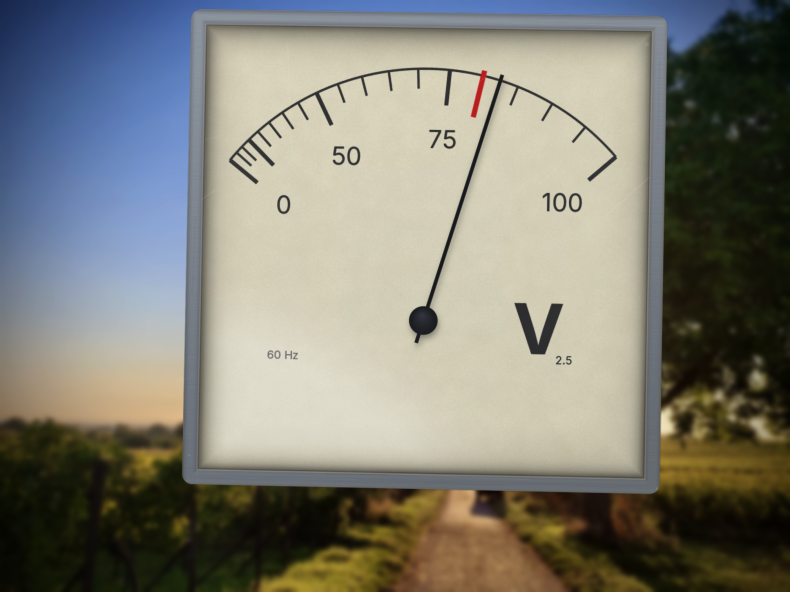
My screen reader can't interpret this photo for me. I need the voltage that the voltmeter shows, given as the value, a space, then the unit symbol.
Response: 82.5 V
